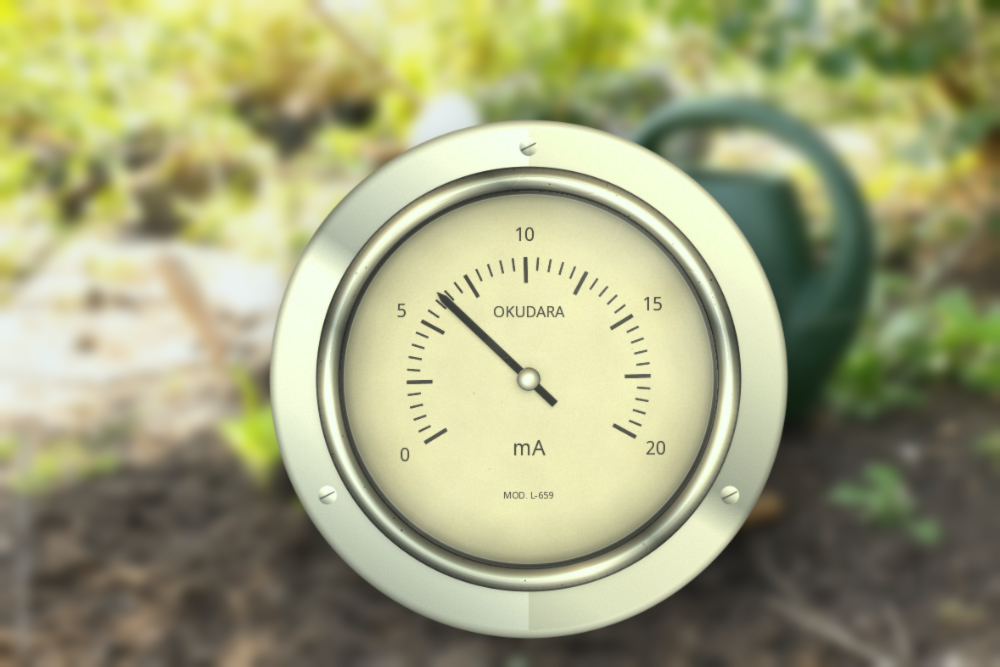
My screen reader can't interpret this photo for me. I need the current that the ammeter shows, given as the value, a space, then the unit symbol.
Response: 6.25 mA
